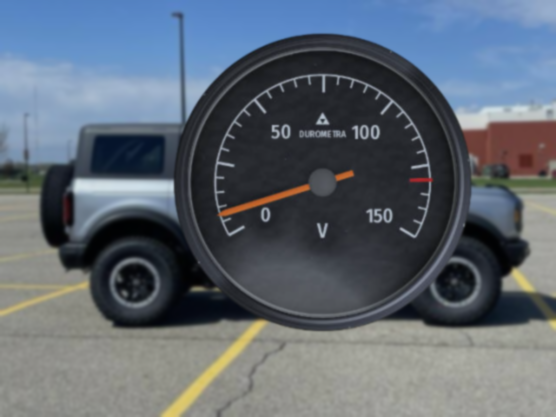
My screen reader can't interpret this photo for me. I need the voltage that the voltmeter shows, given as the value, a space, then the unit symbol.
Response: 7.5 V
